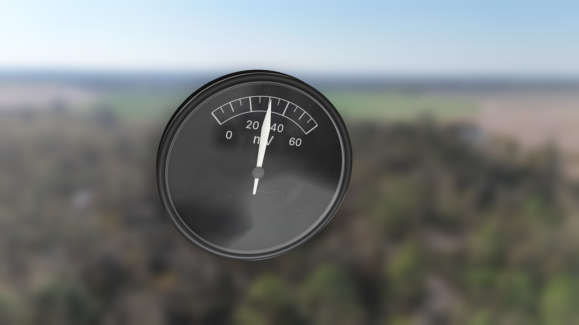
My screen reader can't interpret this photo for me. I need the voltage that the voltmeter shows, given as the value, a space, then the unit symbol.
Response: 30 mV
